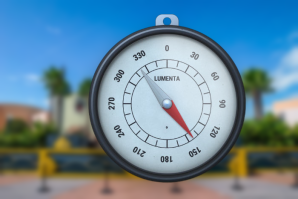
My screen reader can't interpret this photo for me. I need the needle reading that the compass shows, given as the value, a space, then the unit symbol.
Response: 142.5 °
